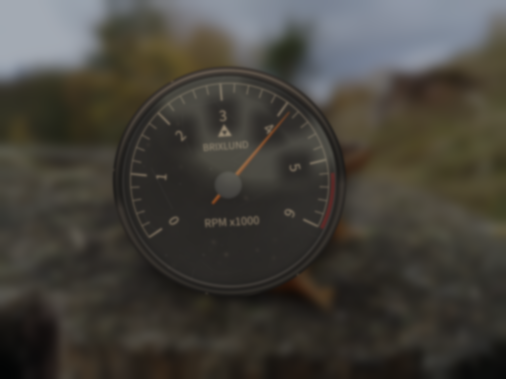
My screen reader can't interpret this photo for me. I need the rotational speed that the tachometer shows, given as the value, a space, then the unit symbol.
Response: 4100 rpm
